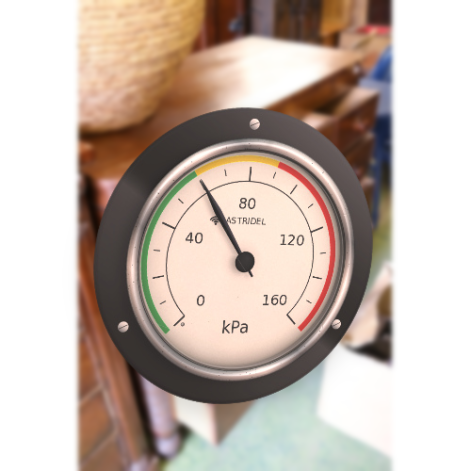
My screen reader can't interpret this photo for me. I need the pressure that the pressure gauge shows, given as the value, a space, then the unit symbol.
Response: 60 kPa
